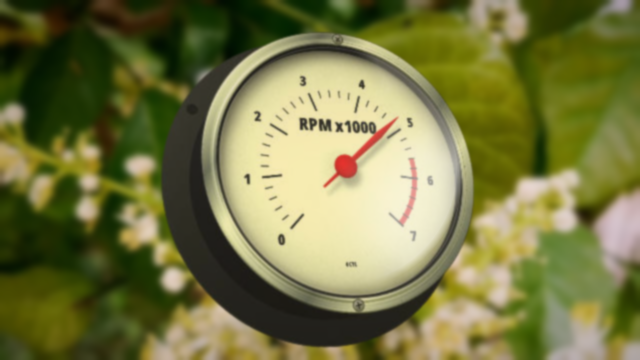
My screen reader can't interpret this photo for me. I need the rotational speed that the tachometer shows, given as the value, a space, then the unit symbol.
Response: 4800 rpm
